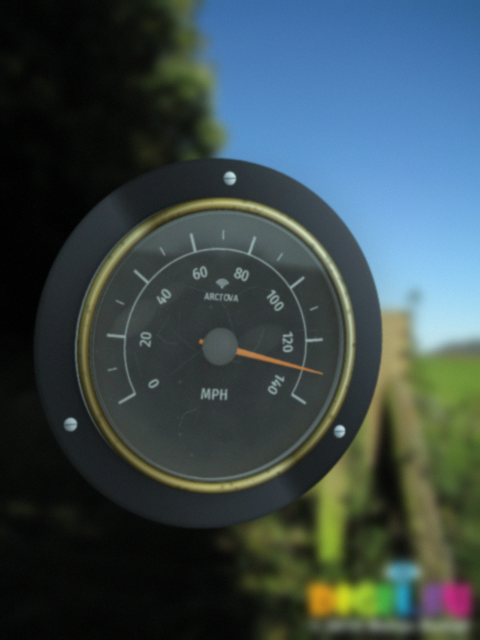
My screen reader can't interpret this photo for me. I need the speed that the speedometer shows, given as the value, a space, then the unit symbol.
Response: 130 mph
